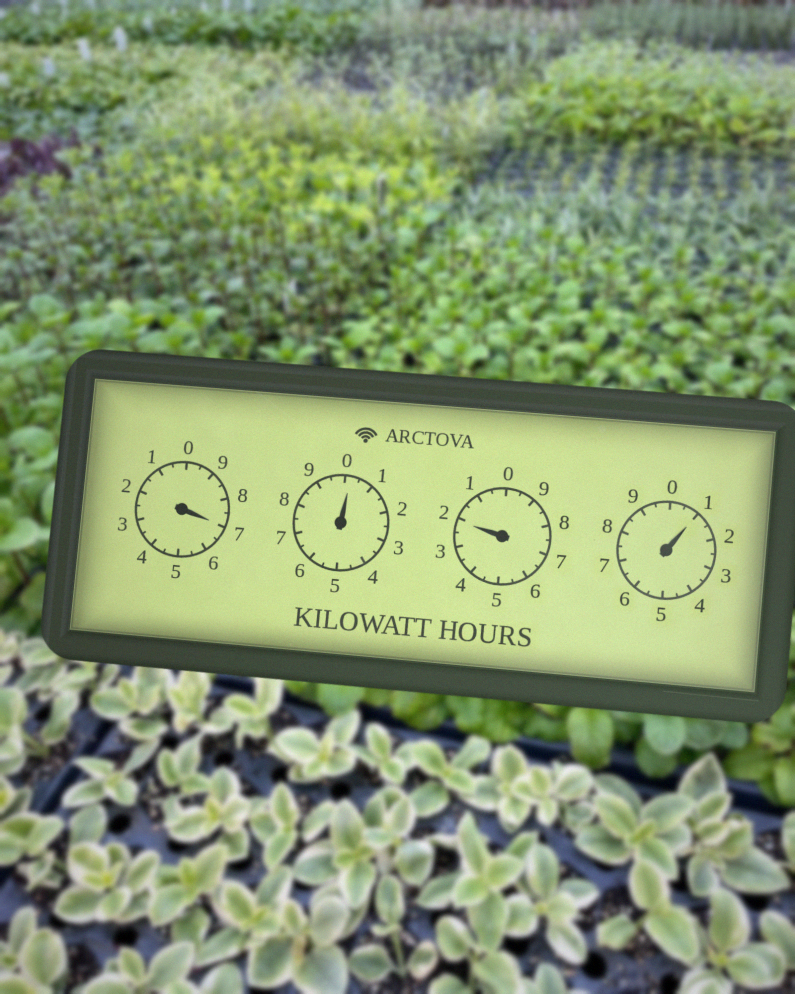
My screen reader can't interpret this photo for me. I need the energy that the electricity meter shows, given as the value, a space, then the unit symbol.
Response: 7021 kWh
